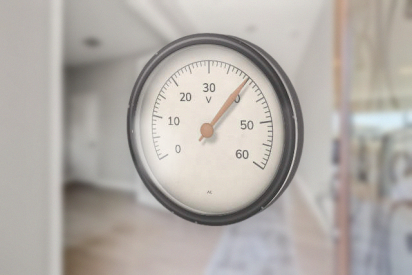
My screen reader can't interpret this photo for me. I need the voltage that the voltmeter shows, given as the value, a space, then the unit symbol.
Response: 40 V
